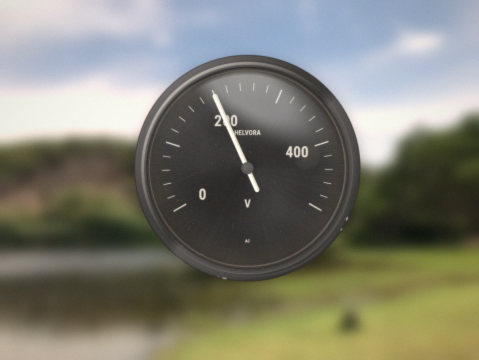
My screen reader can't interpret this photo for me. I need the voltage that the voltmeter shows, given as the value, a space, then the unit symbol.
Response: 200 V
